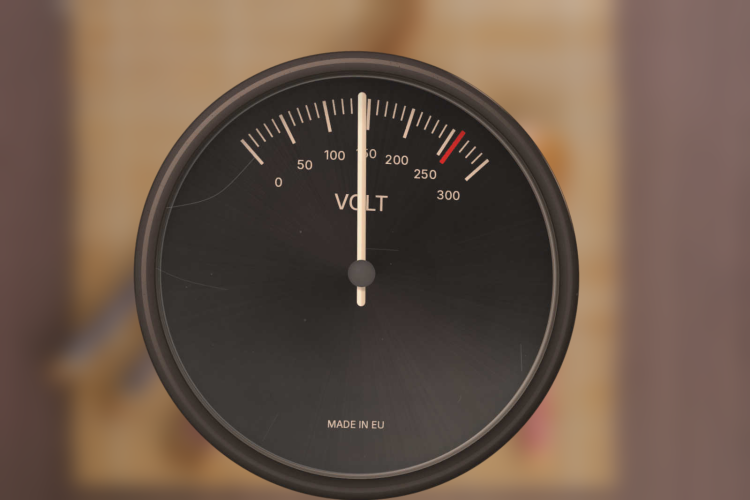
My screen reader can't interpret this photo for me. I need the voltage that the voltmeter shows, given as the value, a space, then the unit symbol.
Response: 140 V
